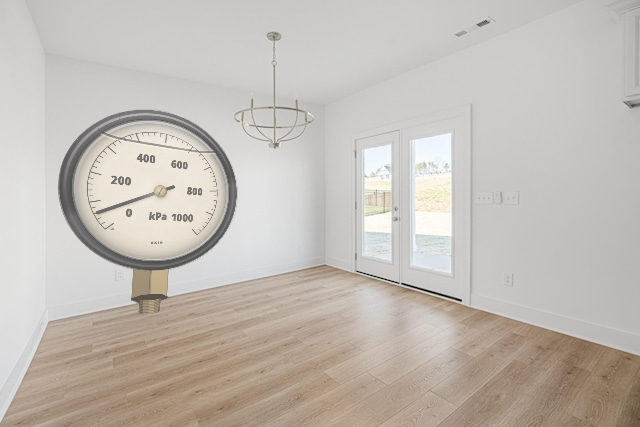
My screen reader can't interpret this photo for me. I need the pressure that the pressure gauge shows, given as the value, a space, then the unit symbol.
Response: 60 kPa
